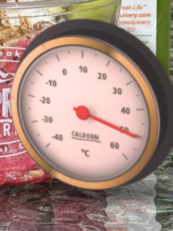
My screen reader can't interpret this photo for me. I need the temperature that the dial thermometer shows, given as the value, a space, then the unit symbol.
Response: 50 °C
